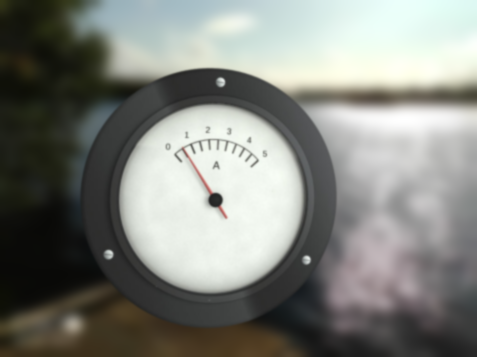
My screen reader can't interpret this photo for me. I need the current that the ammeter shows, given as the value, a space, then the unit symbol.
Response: 0.5 A
